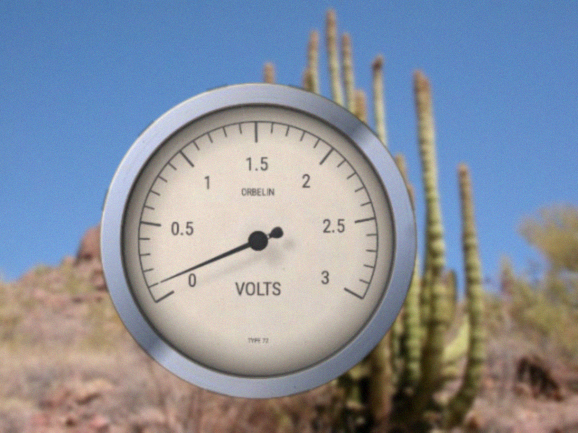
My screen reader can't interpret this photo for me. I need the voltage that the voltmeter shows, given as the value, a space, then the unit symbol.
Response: 0.1 V
